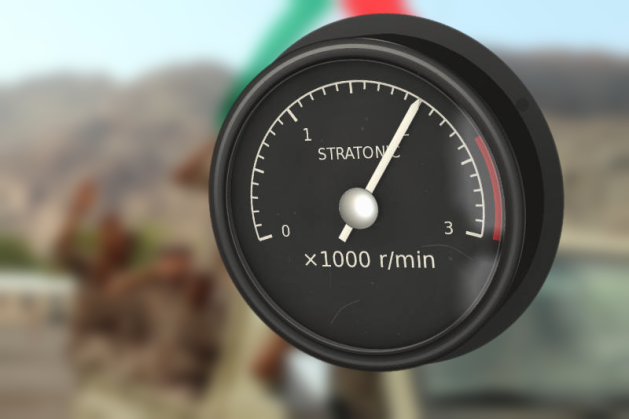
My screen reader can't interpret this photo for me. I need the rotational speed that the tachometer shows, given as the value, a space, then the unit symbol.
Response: 2000 rpm
